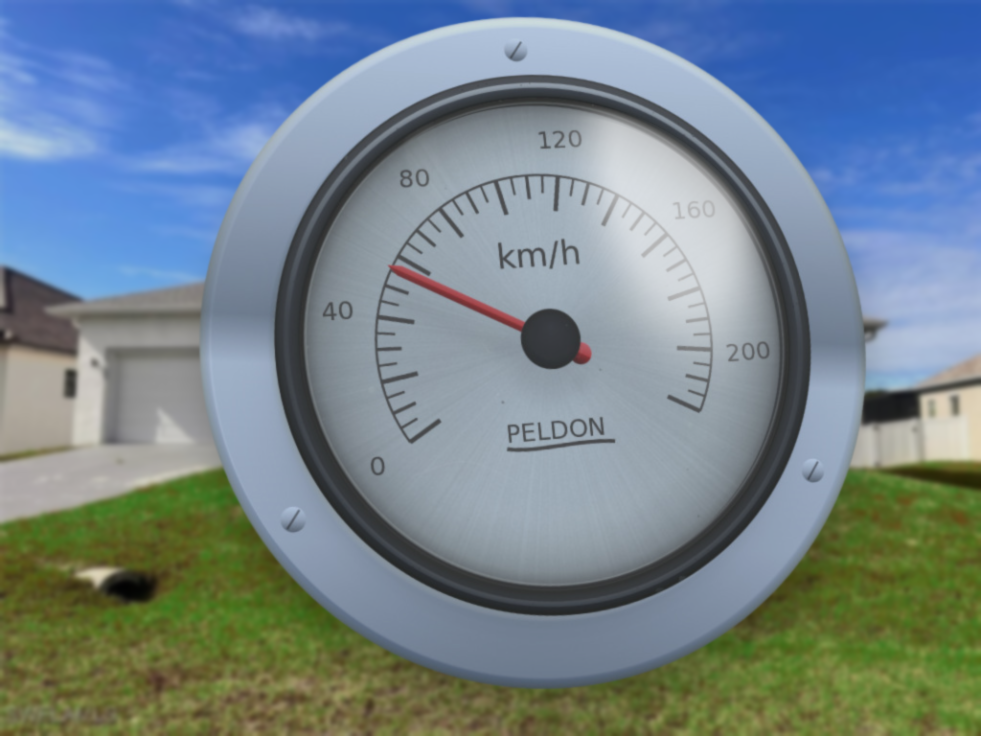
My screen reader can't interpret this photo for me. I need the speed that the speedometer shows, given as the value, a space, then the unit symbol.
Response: 55 km/h
